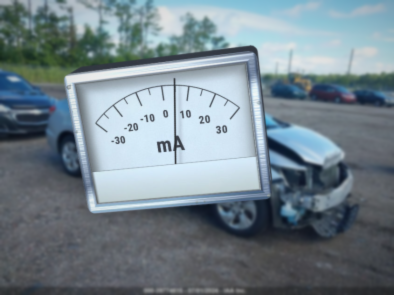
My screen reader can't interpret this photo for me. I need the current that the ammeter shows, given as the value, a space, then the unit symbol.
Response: 5 mA
